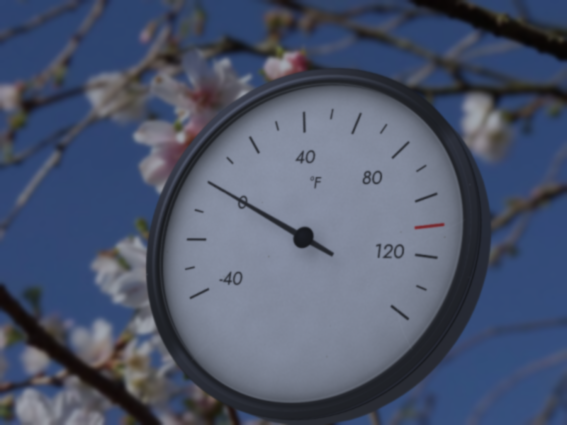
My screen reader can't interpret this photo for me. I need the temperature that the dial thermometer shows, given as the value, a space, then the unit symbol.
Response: 0 °F
